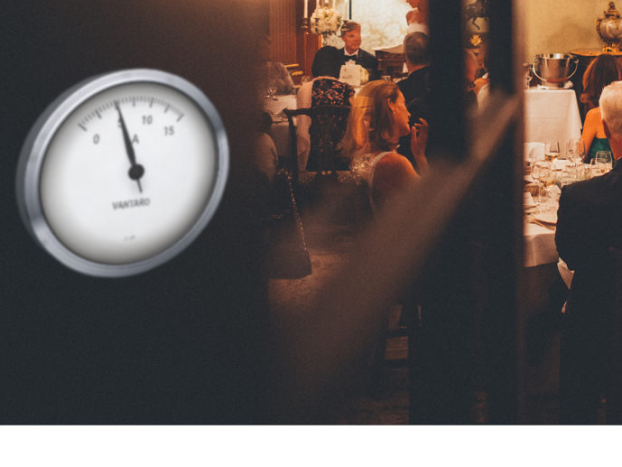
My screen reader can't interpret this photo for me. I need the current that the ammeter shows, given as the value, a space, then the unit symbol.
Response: 5 A
